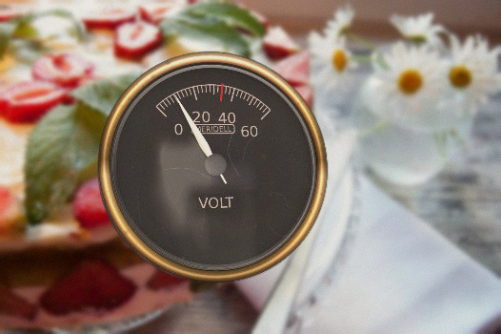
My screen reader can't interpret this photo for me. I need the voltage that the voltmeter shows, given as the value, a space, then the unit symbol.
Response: 10 V
